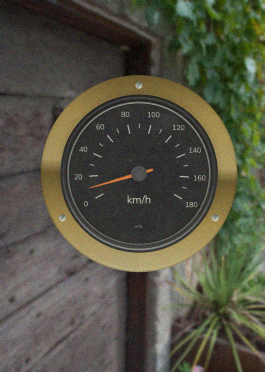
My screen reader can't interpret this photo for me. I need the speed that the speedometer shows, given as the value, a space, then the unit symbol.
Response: 10 km/h
